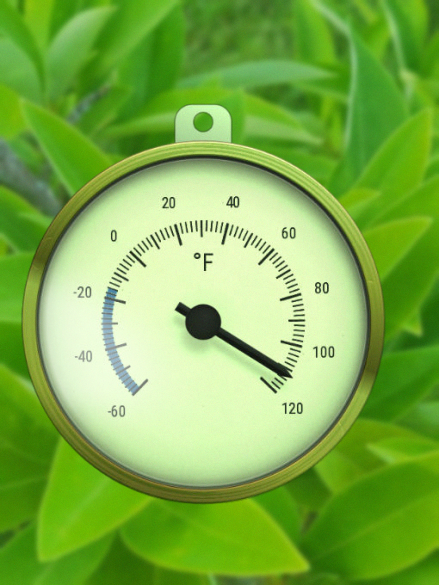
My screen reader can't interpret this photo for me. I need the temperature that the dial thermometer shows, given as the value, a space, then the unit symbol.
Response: 112 °F
